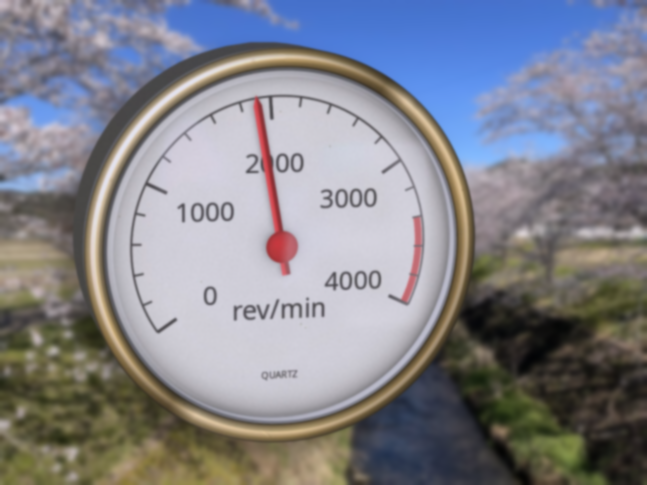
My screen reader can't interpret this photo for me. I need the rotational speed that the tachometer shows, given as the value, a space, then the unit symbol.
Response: 1900 rpm
